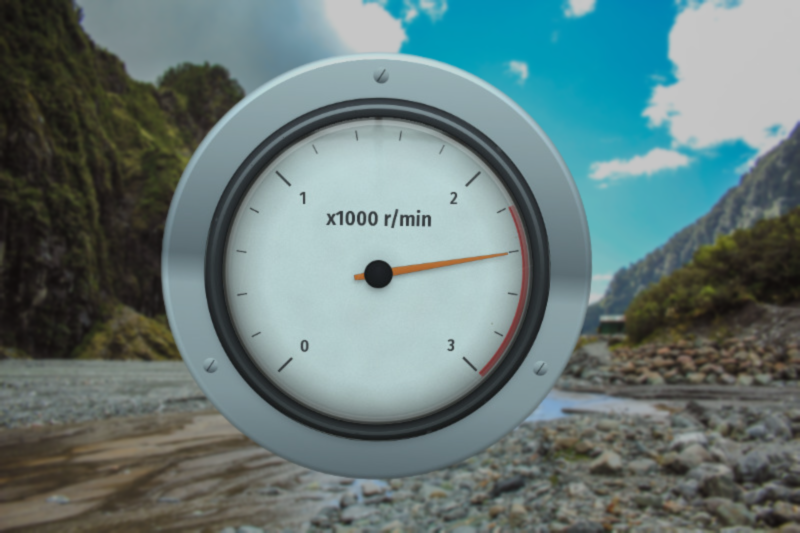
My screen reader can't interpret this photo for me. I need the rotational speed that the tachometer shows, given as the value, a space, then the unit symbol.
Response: 2400 rpm
